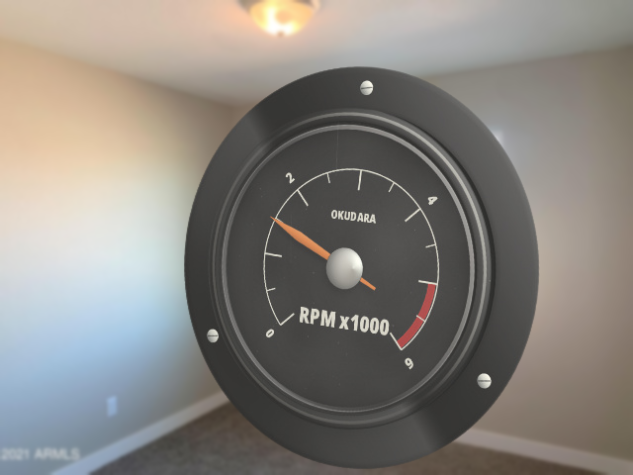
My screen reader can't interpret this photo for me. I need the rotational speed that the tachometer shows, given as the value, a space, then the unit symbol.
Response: 1500 rpm
